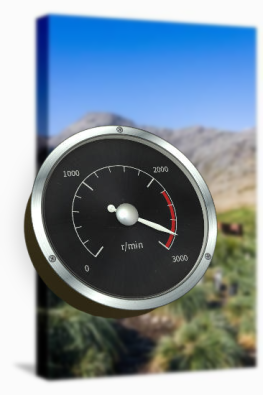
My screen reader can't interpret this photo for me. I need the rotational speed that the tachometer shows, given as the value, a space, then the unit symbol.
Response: 2800 rpm
